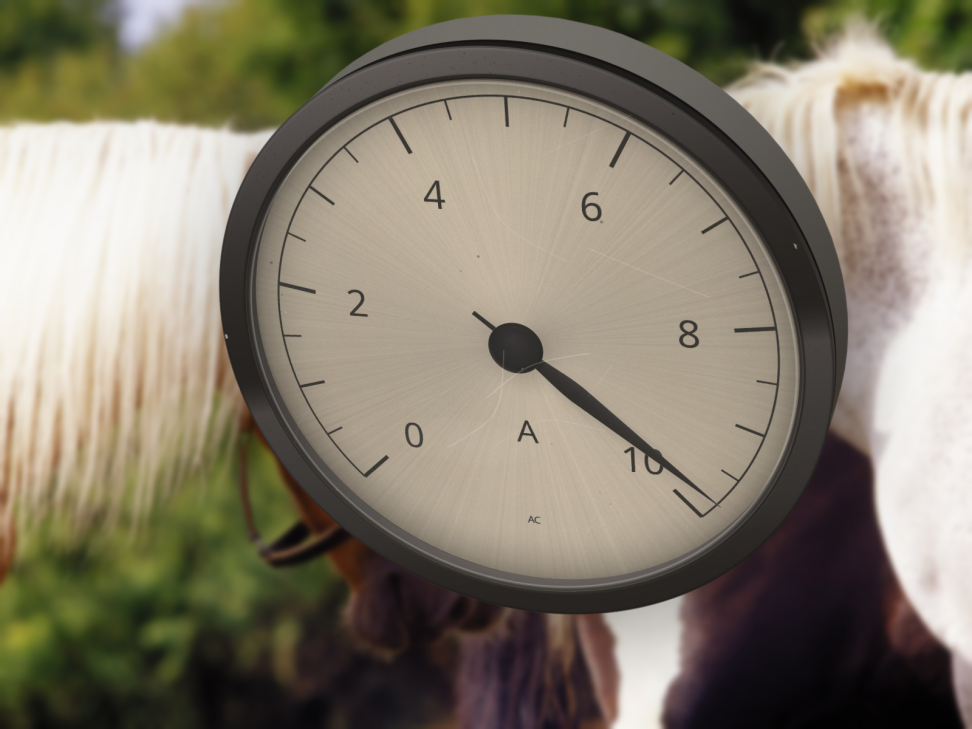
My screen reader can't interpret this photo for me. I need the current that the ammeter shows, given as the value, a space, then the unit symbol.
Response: 9.75 A
